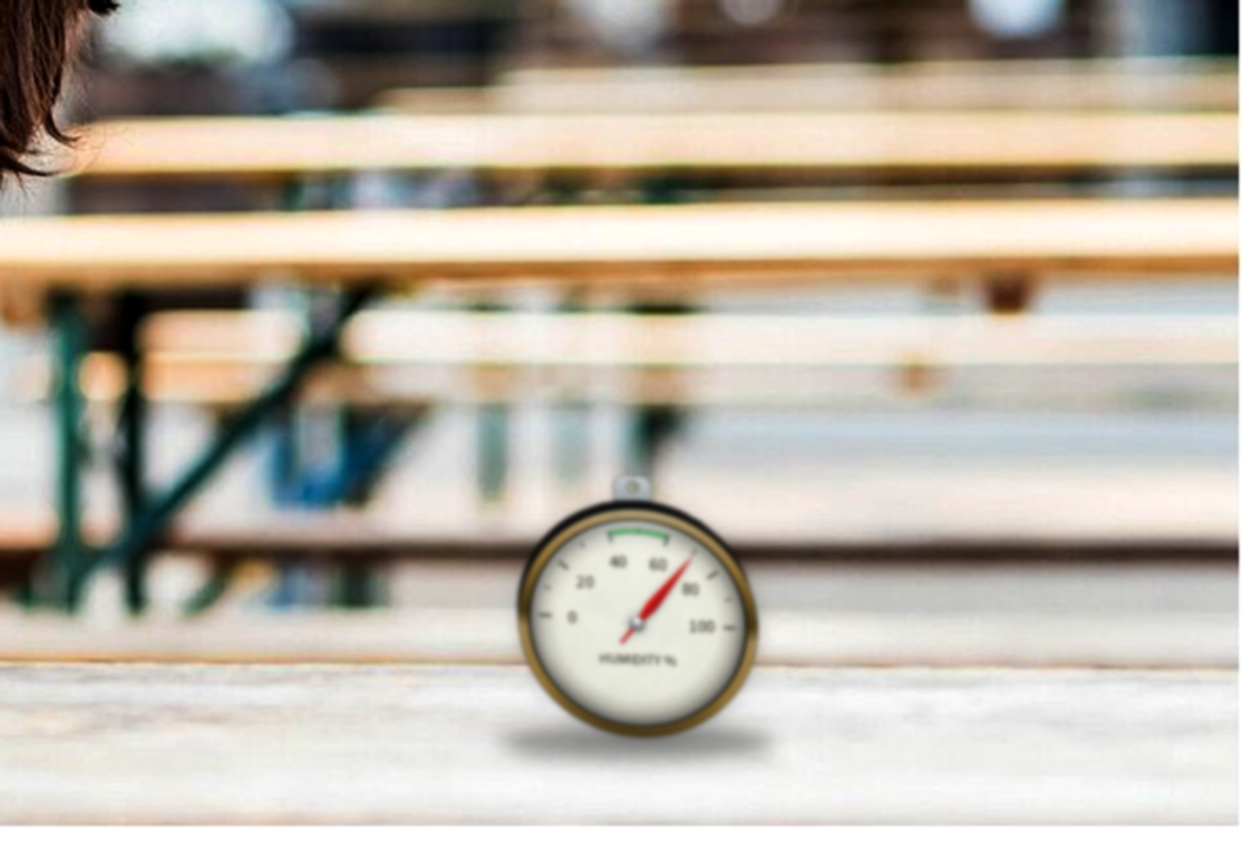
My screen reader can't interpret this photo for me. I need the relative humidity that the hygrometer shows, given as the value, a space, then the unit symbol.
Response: 70 %
